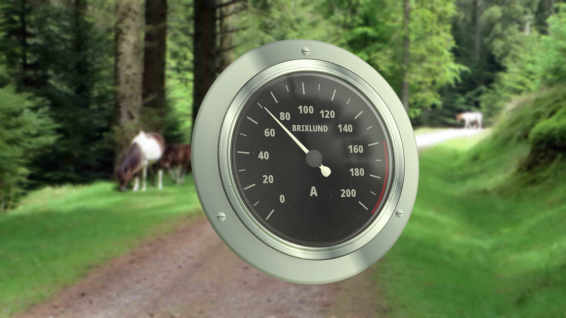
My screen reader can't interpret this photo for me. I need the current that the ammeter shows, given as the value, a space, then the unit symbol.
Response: 70 A
